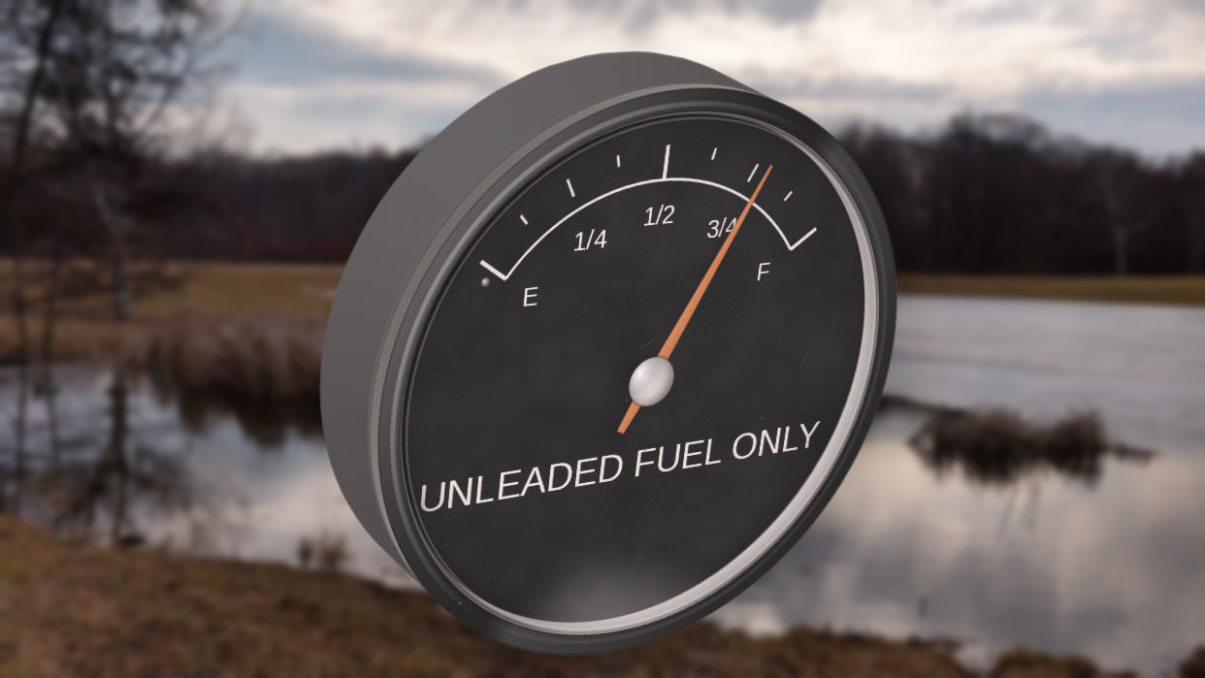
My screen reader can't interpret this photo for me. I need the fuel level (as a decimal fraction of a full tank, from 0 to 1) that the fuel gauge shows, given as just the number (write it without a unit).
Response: 0.75
